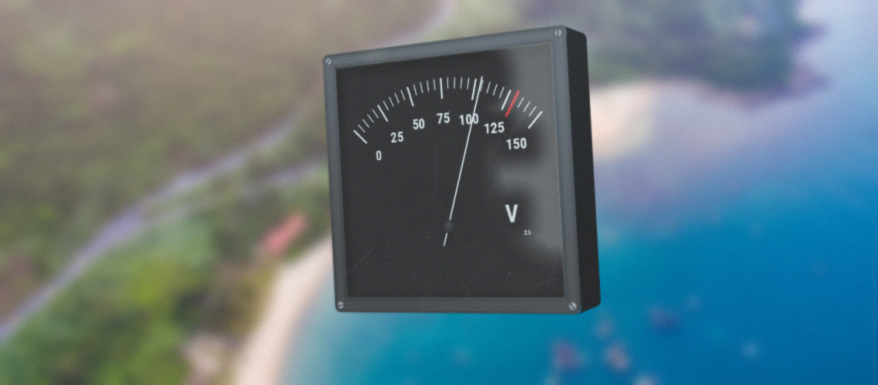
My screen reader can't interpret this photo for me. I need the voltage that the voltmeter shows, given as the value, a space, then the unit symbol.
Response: 105 V
